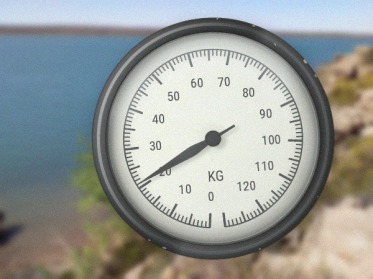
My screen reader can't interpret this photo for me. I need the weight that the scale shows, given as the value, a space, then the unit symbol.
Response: 21 kg
